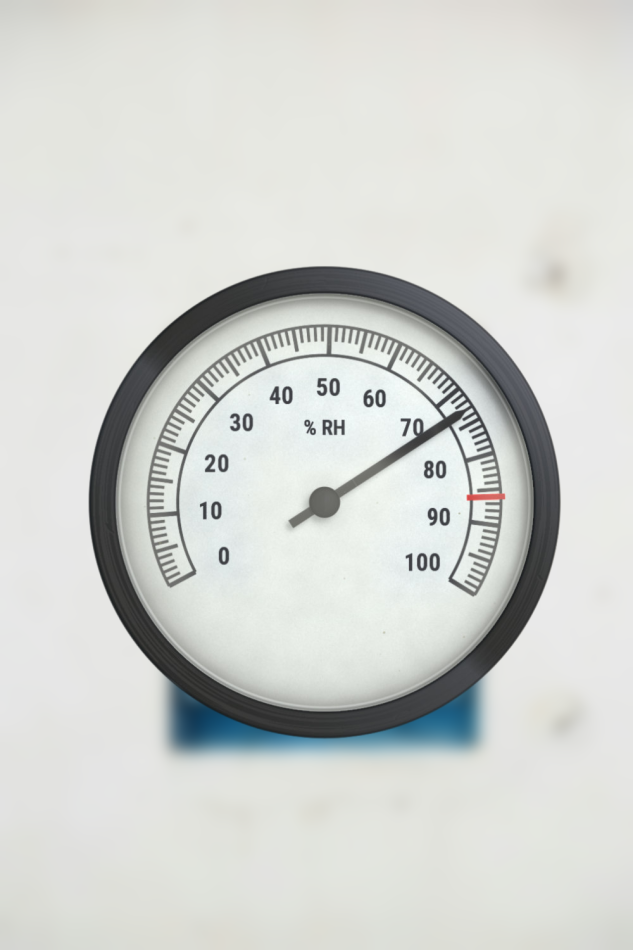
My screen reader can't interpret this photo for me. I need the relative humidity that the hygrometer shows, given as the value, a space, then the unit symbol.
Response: 73 %
